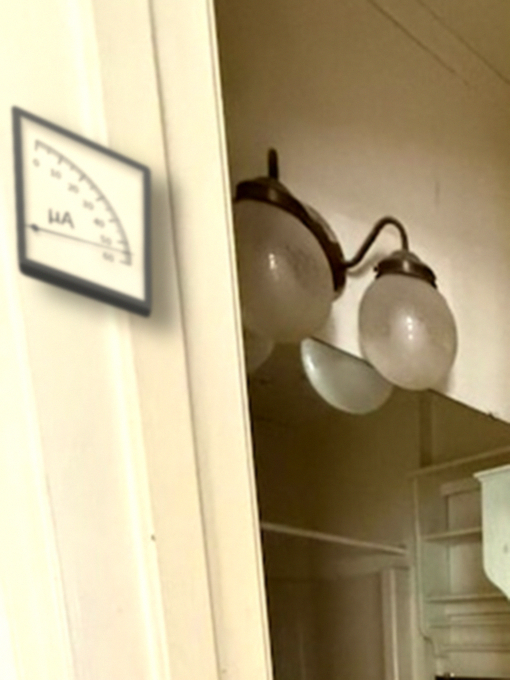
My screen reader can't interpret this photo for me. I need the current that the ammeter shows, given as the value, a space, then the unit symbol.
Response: 55 µA
